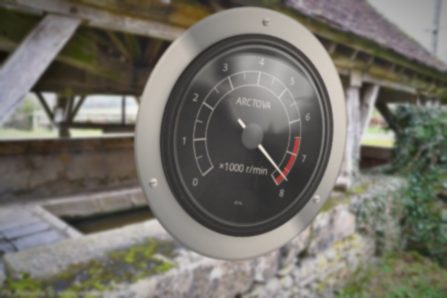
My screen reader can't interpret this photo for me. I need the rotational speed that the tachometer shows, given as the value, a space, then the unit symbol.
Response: 7750 rpm
